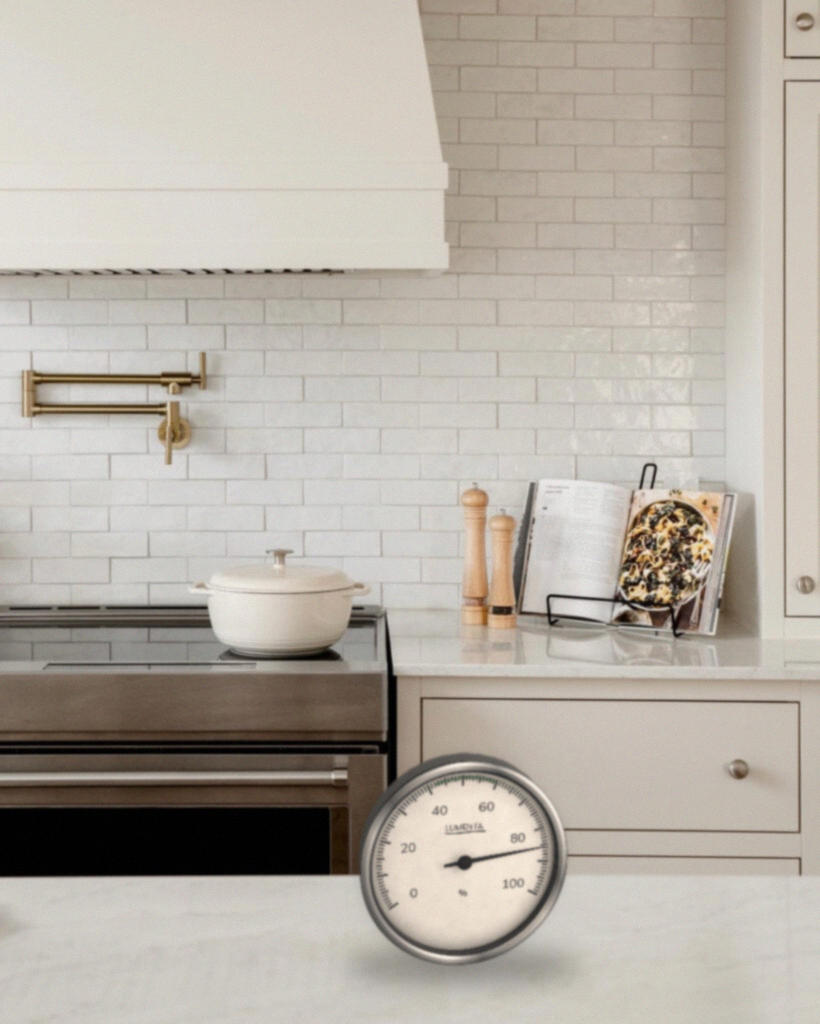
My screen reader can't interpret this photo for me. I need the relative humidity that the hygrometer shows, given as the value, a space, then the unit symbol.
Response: 85 %
